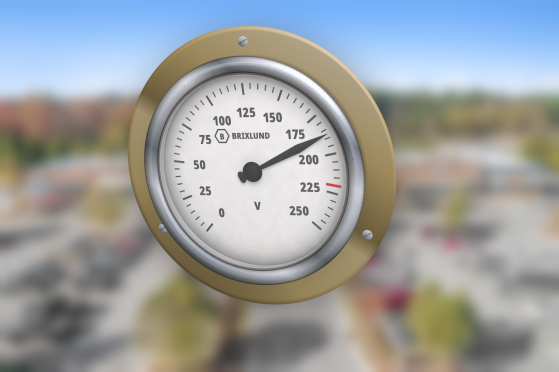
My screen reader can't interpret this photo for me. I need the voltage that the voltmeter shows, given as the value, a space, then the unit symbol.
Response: 187.5 V
